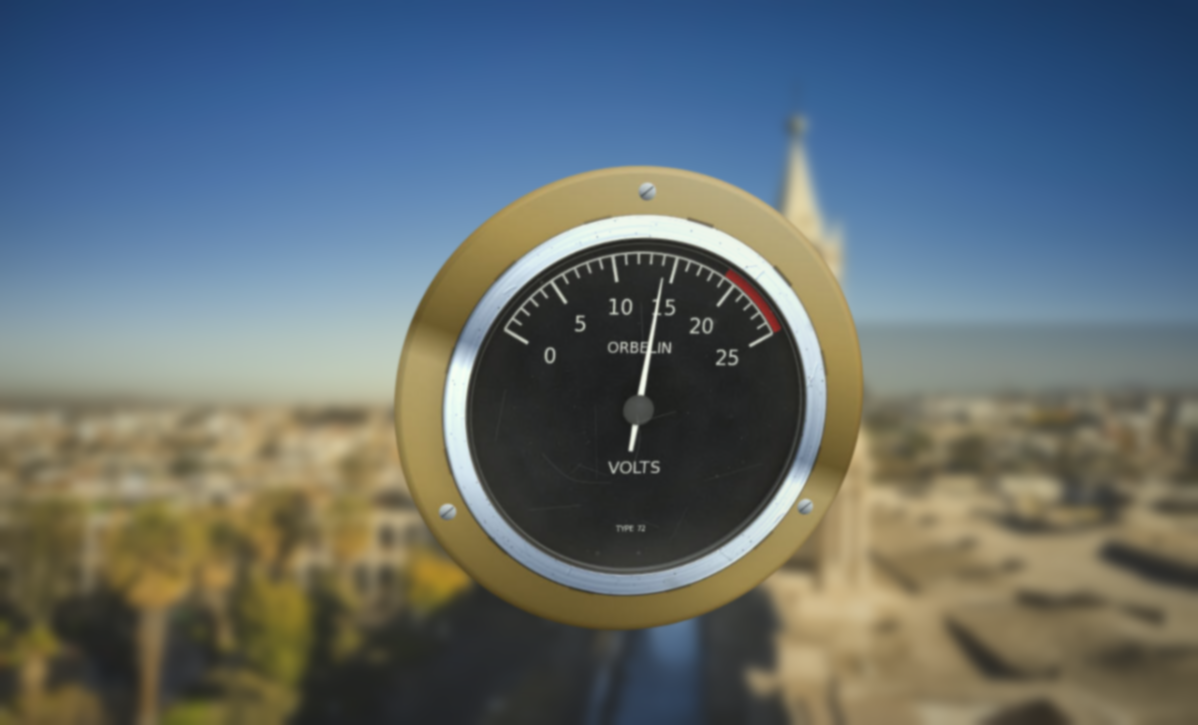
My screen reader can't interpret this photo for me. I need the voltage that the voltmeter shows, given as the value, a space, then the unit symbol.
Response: 14 V
